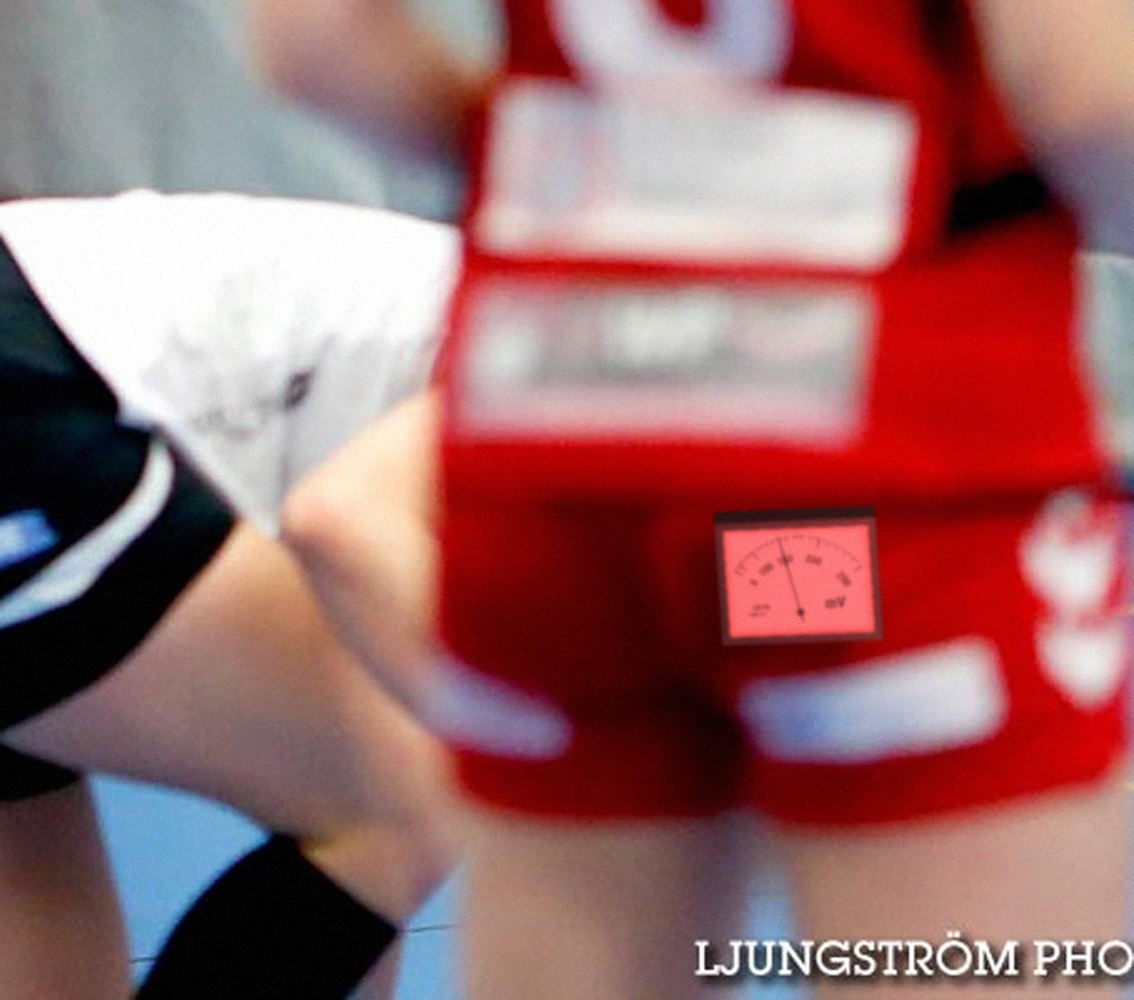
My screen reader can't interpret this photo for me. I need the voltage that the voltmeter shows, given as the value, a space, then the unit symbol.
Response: 150 mV
